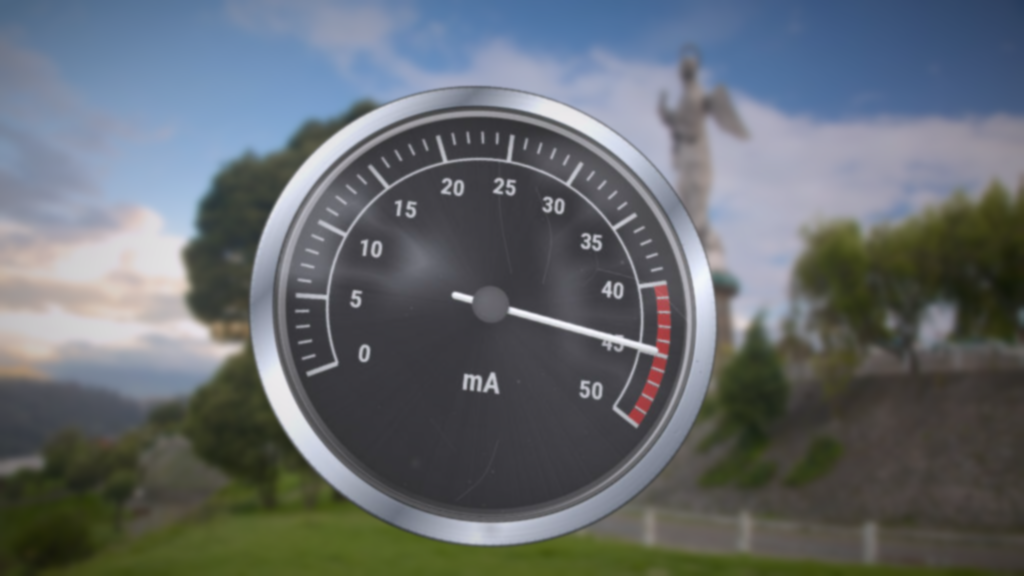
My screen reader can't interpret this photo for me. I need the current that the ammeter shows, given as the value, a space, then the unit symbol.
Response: 45 mA
